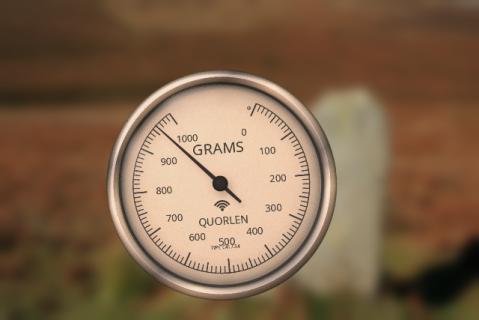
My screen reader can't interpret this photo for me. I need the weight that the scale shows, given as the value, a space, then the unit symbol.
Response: 960 g
